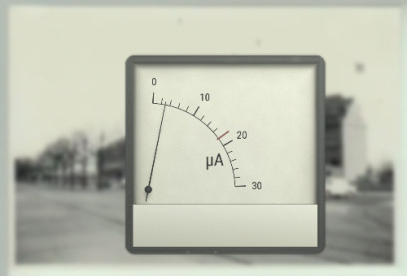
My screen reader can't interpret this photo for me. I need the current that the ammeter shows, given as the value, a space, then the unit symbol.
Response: 3 µA
